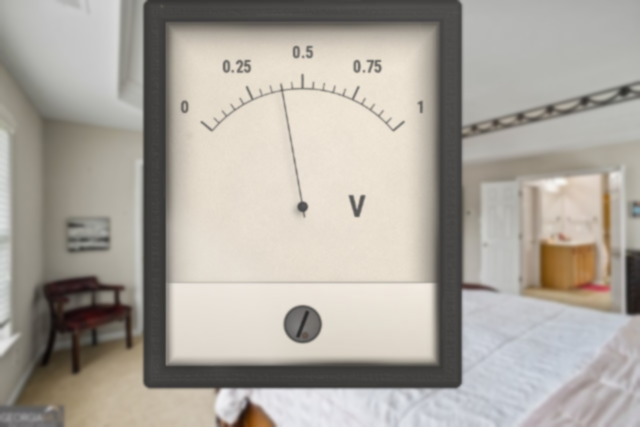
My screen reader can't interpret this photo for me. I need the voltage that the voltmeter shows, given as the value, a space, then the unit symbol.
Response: 0.4 V
